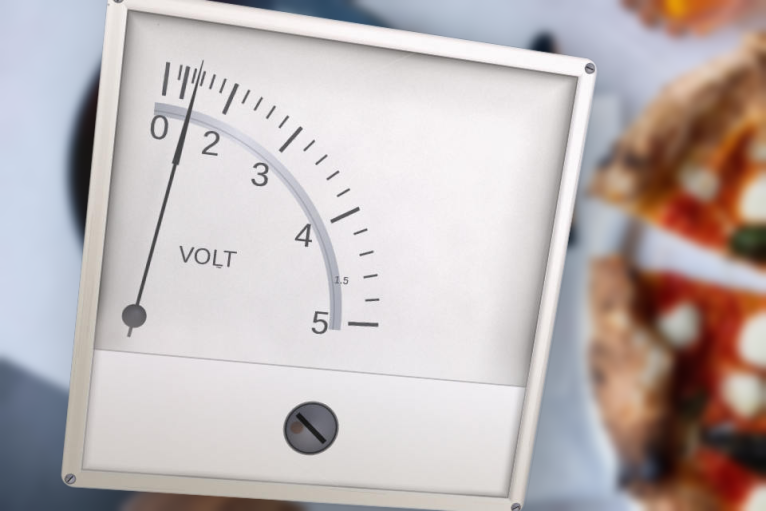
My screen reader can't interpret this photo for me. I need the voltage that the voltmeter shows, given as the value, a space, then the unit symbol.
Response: 1.3 V
